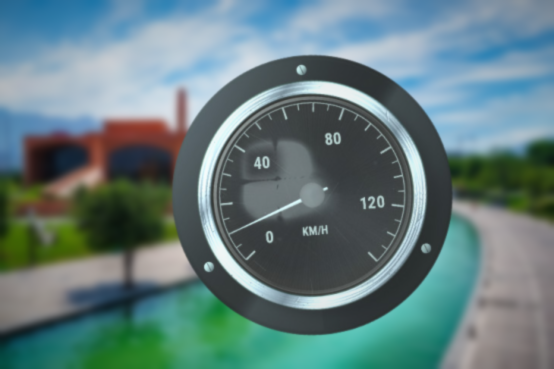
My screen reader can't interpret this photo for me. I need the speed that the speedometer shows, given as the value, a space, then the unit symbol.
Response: 10 km/h
